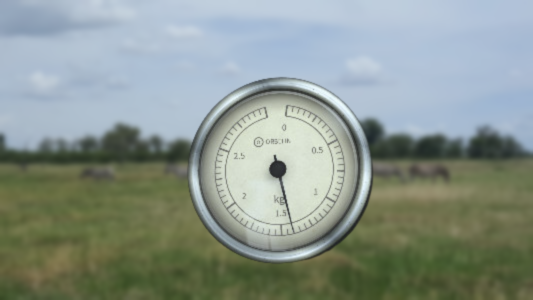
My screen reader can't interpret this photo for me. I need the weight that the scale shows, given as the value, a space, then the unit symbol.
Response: 1.4 kg
